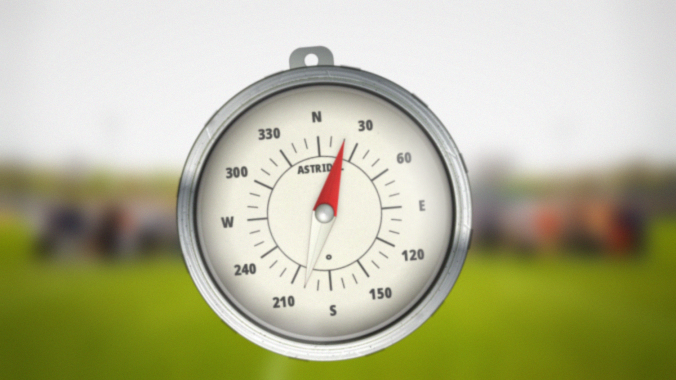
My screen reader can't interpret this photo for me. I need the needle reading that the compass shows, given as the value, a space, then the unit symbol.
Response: 20 °
